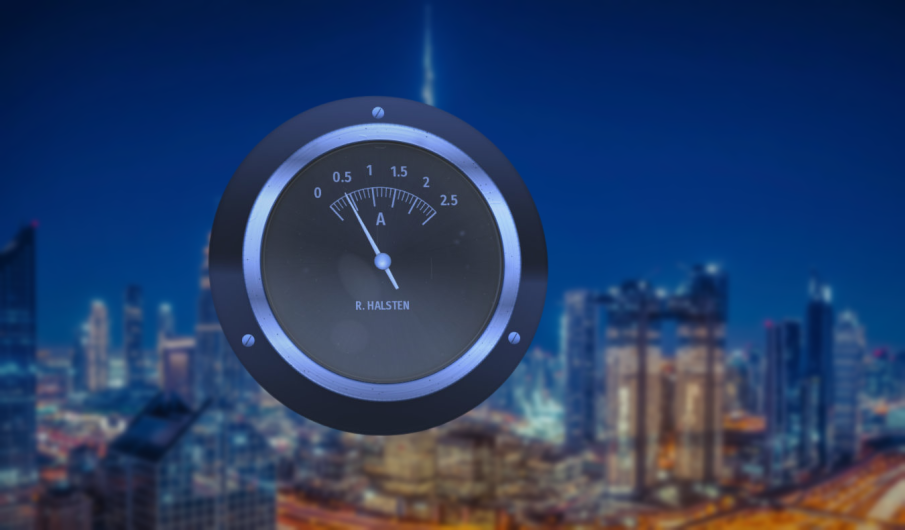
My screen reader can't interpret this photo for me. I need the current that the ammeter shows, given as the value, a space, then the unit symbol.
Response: 0.4 A
